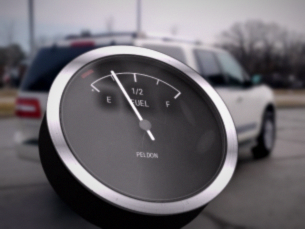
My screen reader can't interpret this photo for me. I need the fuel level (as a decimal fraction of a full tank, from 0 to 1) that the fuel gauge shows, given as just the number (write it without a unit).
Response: 0.25
